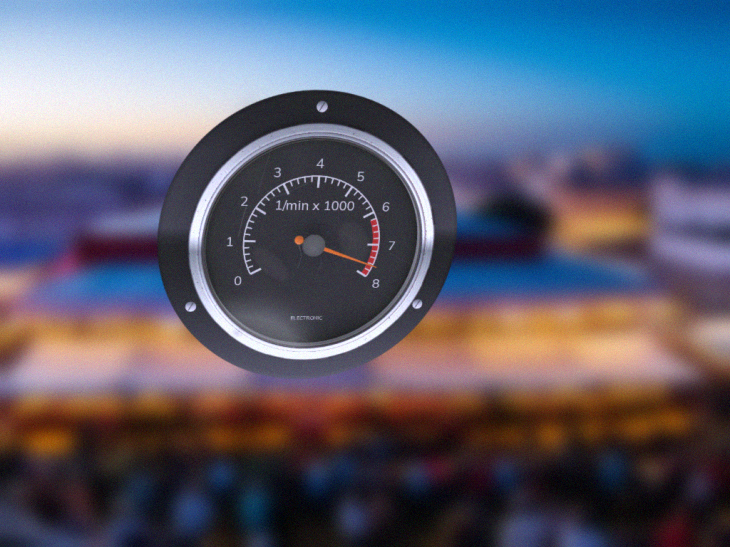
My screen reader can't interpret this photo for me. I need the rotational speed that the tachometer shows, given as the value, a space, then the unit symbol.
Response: 7600 rpm
